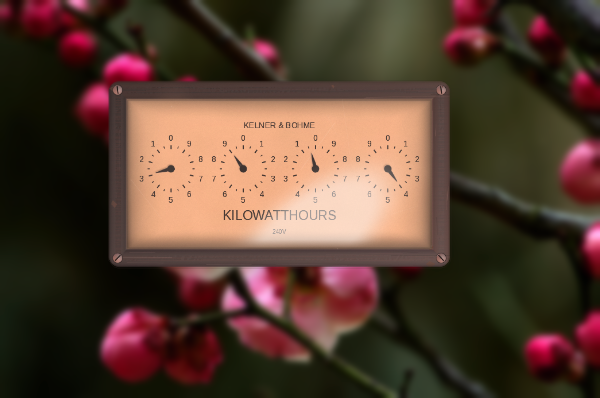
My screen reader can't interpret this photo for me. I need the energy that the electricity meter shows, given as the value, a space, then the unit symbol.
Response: 2904 kWh
